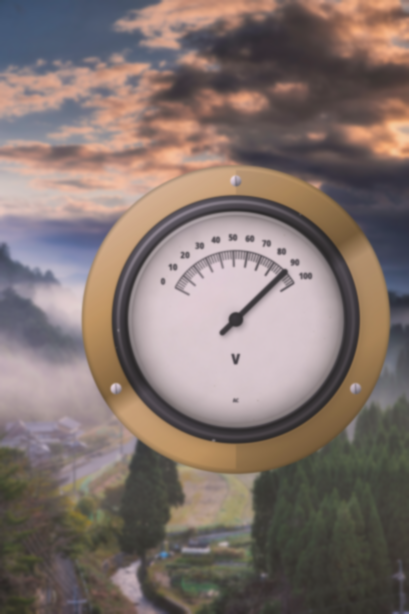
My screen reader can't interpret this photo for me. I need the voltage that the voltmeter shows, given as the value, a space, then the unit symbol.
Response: 90 V
